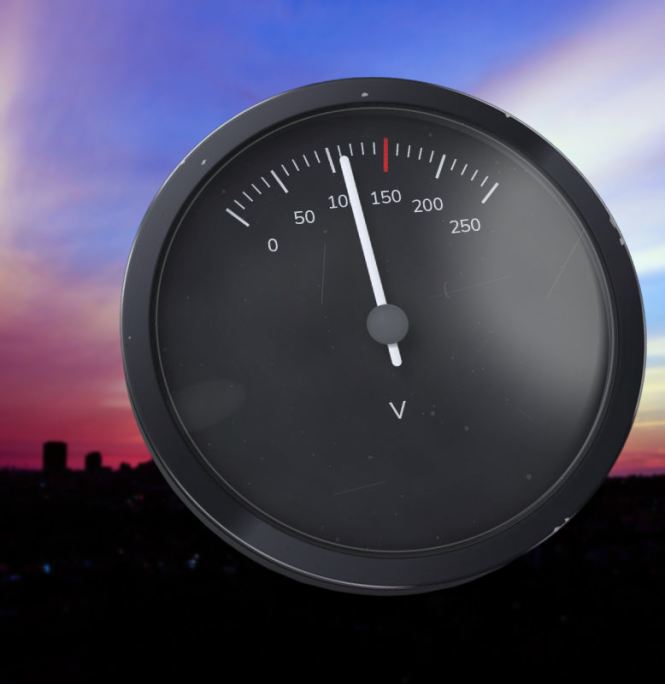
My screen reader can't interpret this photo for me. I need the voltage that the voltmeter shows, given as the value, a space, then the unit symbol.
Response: 110 V
